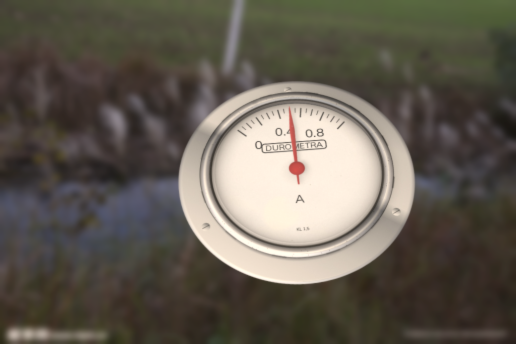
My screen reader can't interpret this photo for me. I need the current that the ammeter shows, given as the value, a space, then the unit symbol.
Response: 0.5 A
